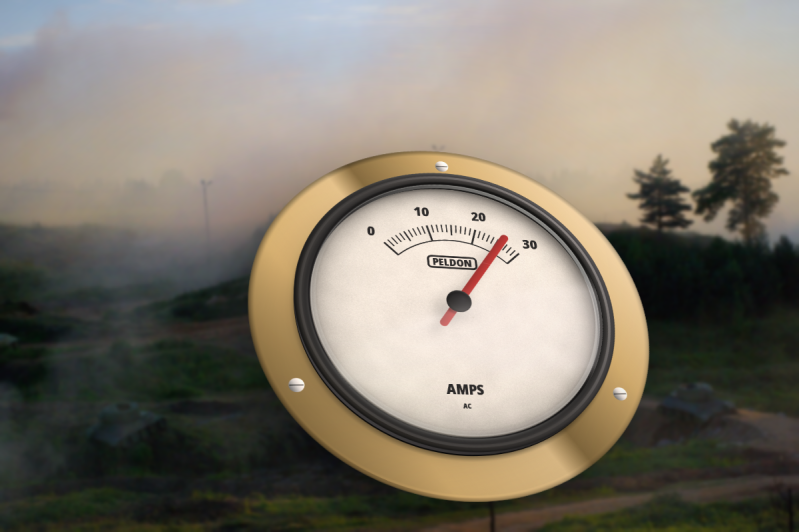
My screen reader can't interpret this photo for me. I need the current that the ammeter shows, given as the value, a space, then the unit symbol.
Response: 26 A
